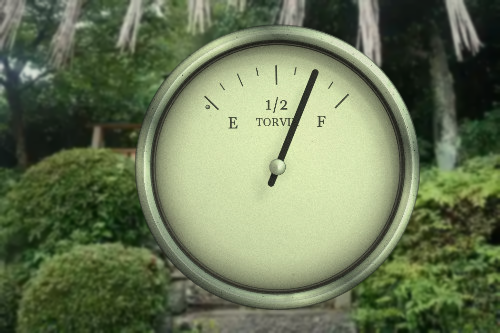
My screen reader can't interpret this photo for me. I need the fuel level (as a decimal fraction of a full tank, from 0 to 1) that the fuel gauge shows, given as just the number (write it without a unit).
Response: 0.75
